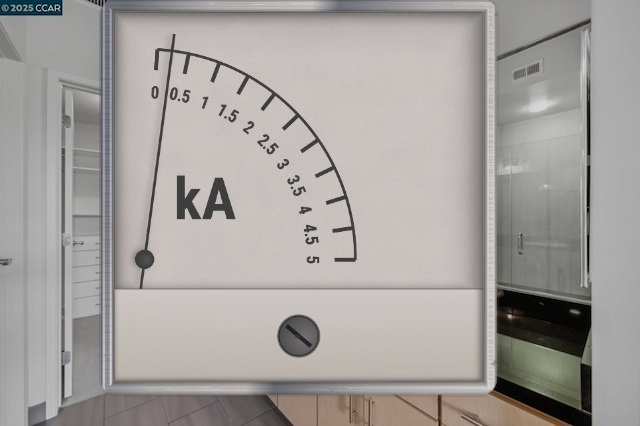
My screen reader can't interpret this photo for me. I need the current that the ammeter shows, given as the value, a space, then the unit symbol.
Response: 0.25 kA
